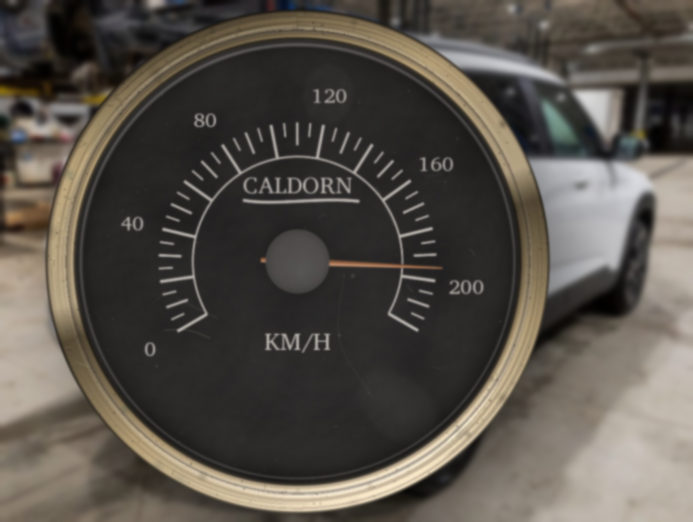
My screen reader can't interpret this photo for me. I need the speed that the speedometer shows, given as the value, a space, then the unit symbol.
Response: 195 km/h
